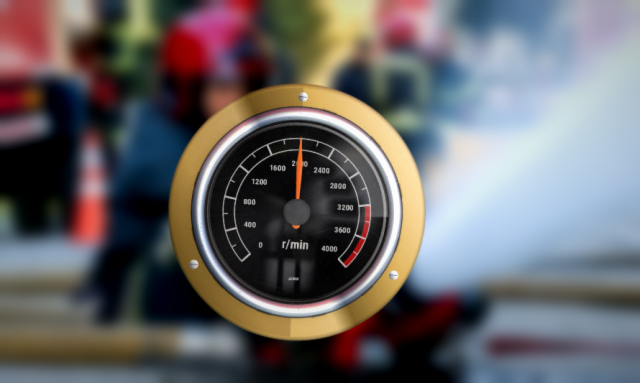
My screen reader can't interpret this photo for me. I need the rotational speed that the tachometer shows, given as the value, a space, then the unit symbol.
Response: 2000 rpm
